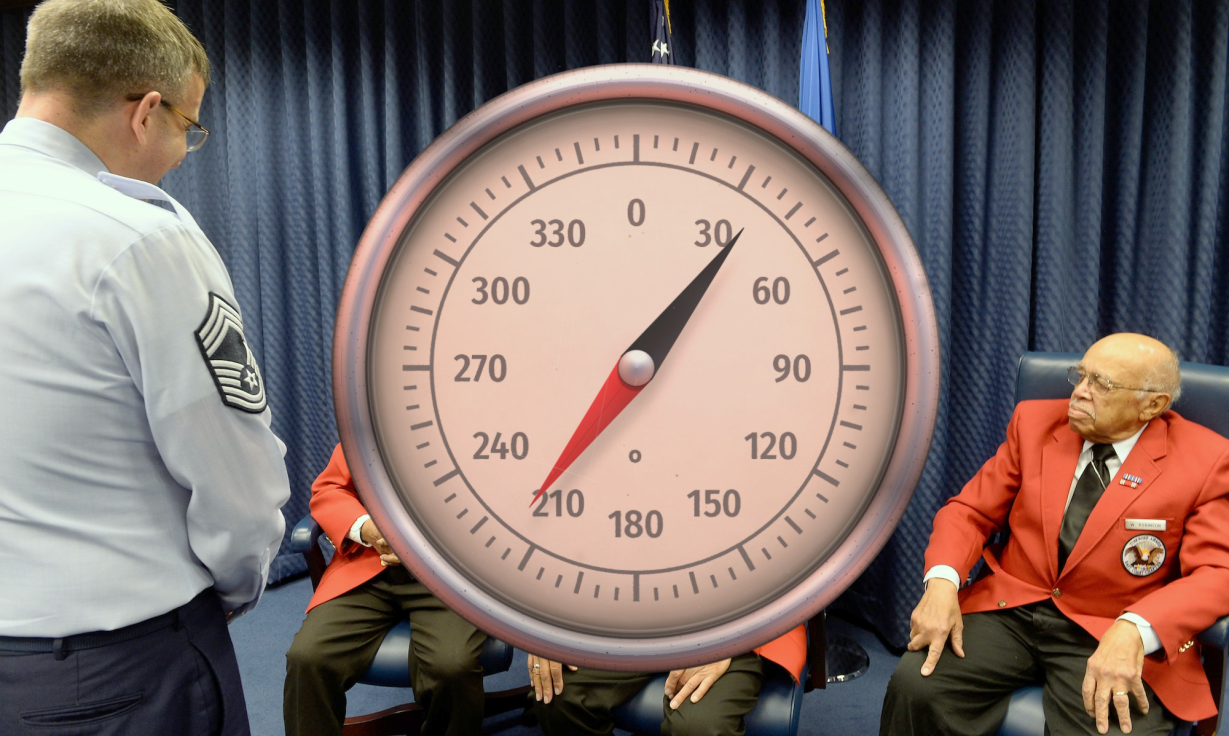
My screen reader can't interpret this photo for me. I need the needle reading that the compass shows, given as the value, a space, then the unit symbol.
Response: 217.5 °
